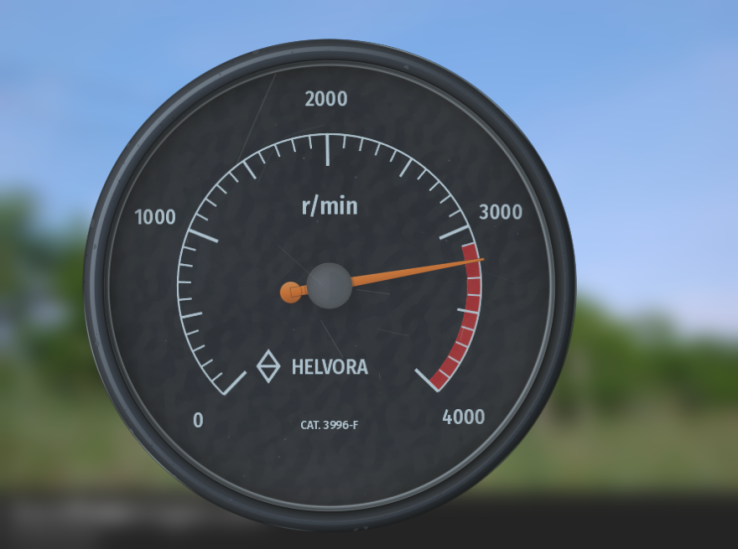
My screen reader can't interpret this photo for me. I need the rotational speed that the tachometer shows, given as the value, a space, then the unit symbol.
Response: 3200 rpm
